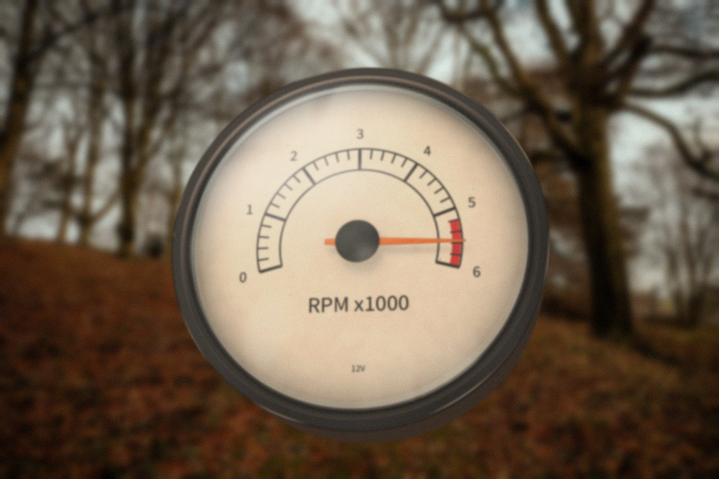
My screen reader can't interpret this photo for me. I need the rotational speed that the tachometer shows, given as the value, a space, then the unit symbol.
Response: 5600 rpm
